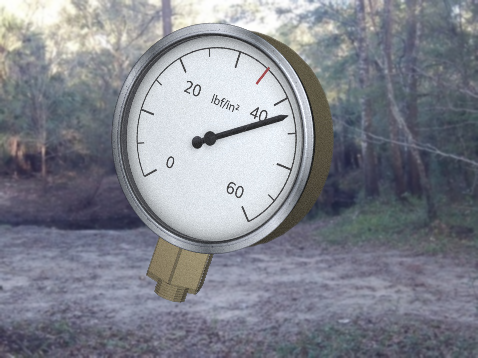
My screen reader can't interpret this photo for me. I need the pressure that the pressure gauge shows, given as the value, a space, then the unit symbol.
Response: 42.5 psi
